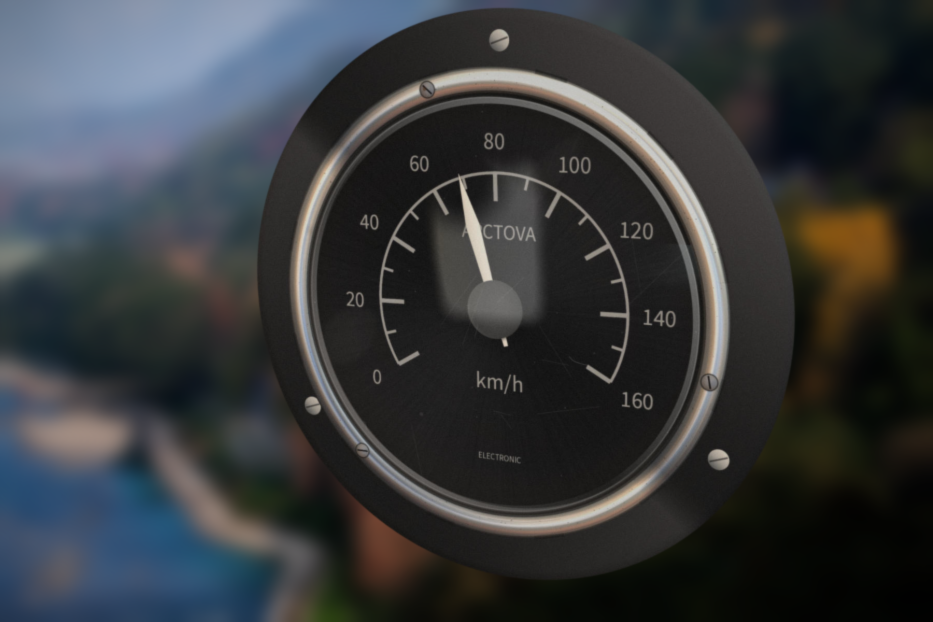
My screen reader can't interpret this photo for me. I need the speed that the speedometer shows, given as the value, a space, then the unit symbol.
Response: 70 km/h
